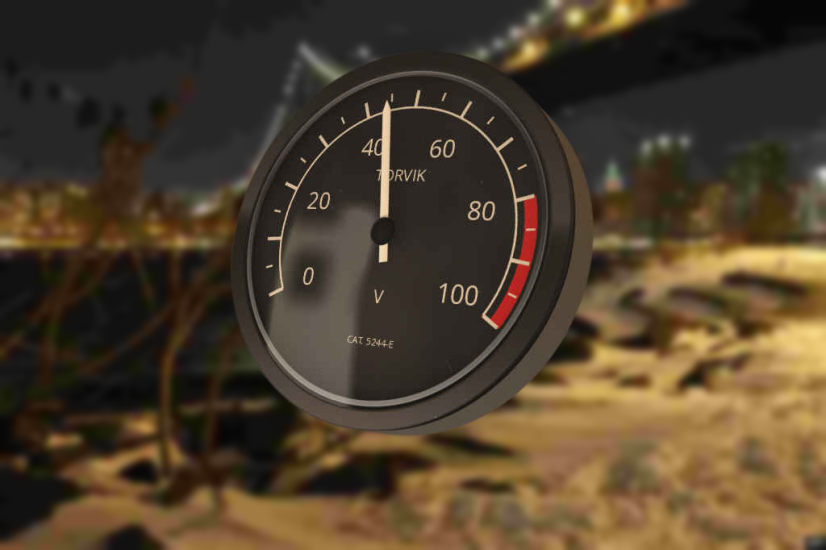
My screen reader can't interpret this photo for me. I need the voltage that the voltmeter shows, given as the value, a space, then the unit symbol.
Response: 45 V
